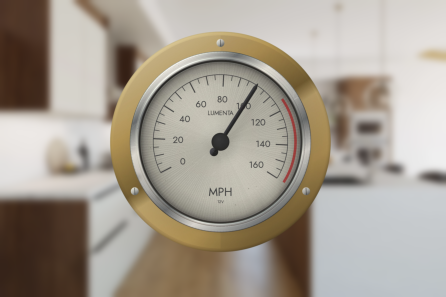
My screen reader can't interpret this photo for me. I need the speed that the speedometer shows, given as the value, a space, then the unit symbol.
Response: 100 mph
